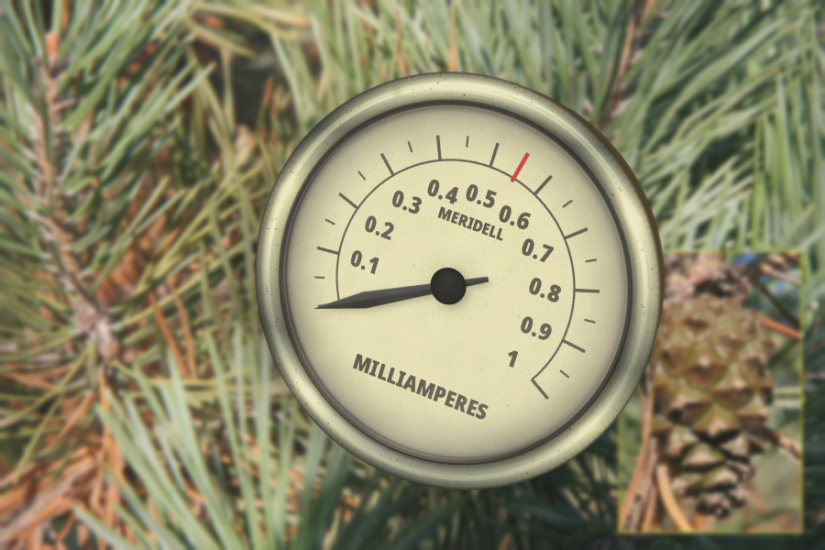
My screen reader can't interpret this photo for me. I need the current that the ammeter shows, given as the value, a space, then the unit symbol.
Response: 0 mA
